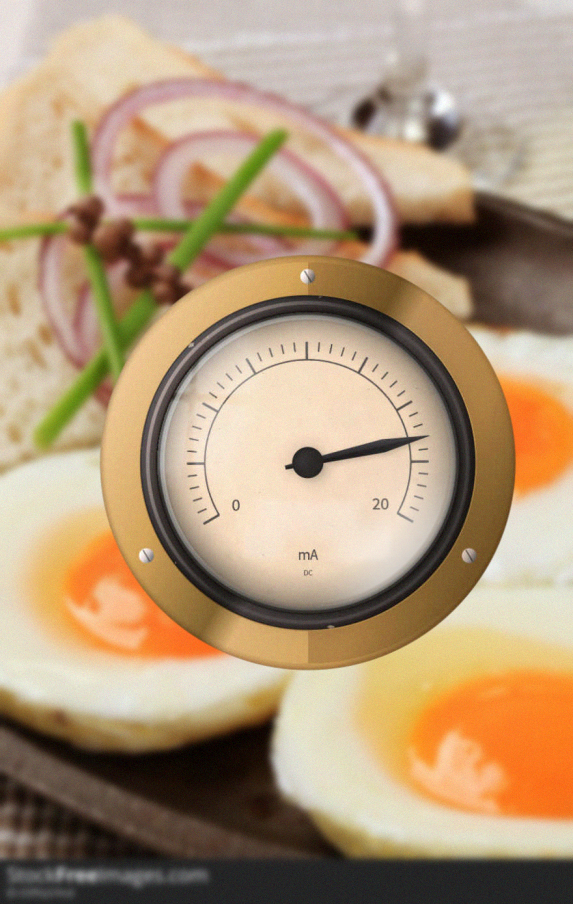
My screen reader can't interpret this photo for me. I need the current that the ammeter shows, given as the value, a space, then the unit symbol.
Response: 16.5 mA
